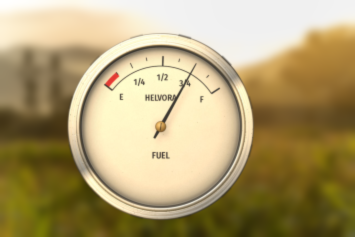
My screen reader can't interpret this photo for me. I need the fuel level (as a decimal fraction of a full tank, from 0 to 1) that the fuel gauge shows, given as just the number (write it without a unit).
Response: 0.75
